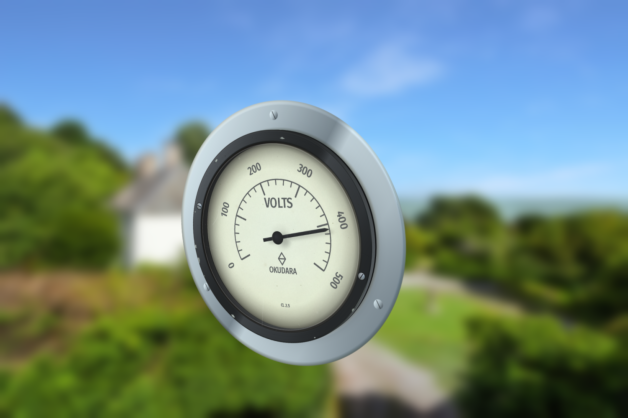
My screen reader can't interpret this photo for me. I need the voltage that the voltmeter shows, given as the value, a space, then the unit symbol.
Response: 410 V
